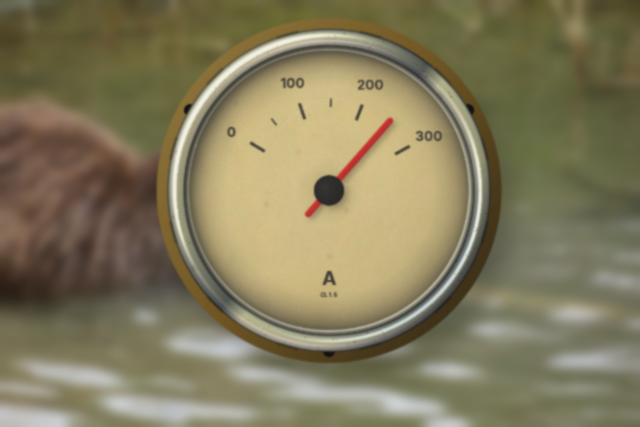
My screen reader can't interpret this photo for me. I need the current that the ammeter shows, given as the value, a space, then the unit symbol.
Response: 250 A
